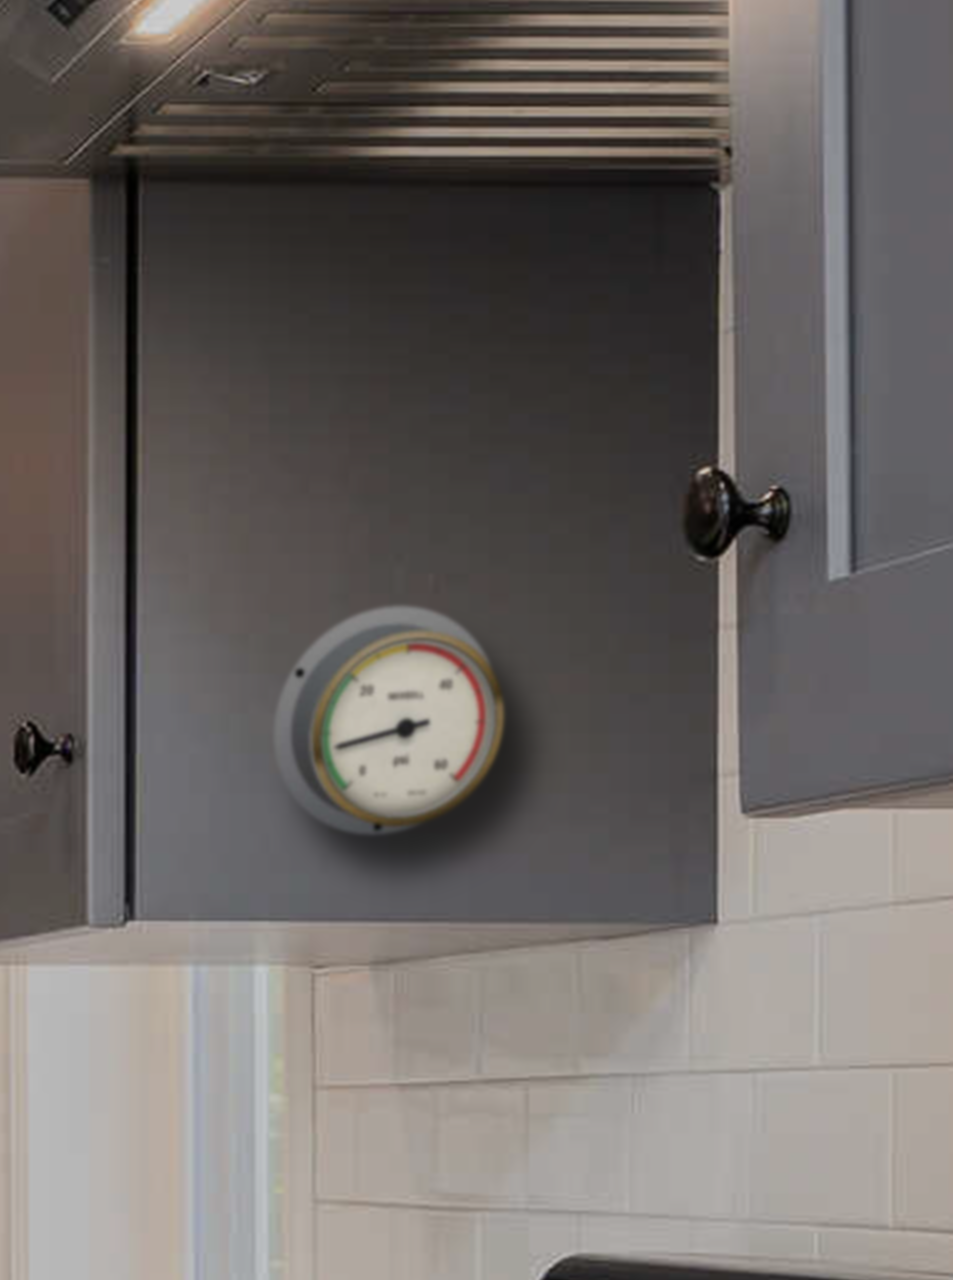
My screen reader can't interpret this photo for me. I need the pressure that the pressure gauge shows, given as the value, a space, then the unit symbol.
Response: 7.5 psi
